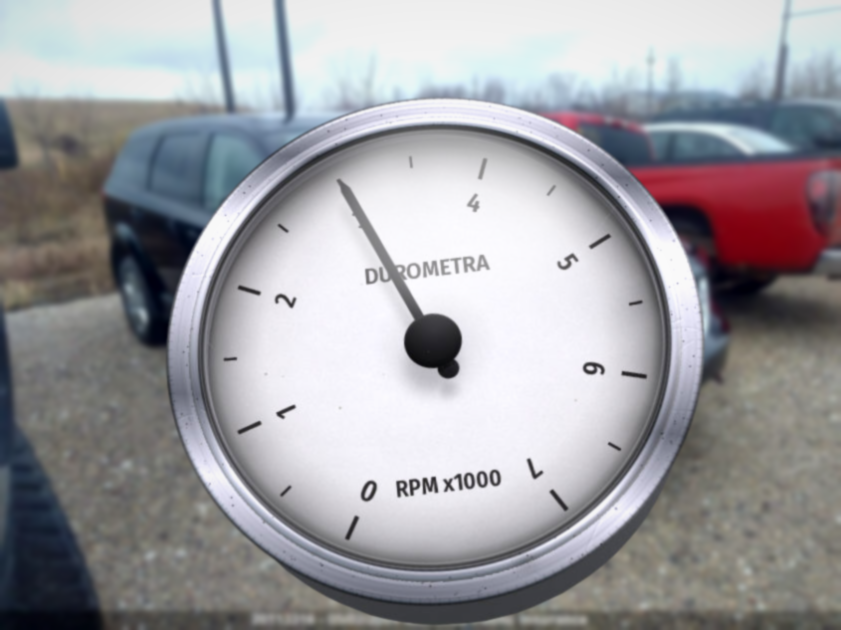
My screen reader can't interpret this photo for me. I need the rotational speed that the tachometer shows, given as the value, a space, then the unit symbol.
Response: 3000 rpm
